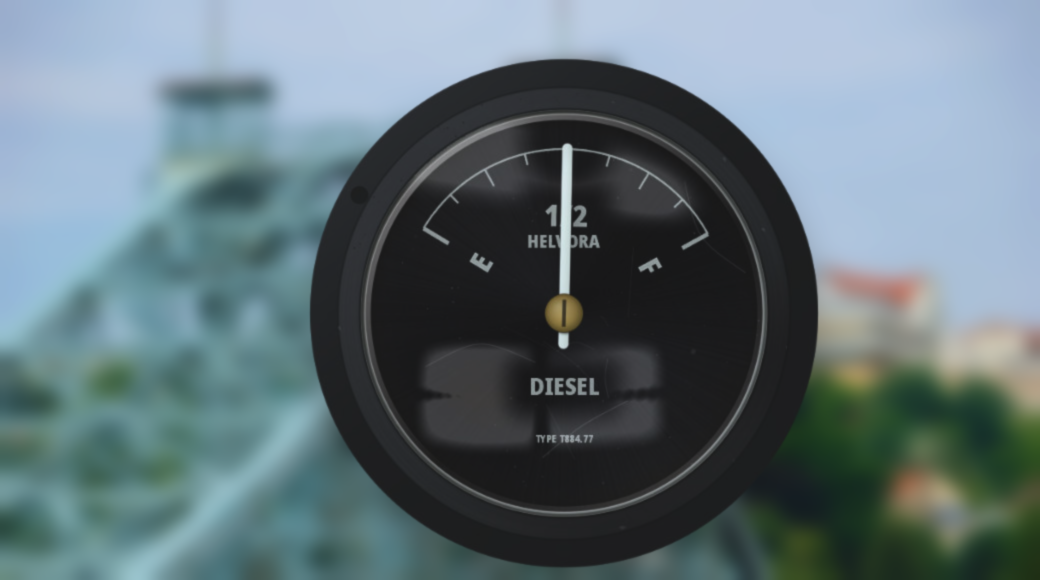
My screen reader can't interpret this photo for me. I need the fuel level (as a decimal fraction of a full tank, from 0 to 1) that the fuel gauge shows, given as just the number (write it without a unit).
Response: 0.5
